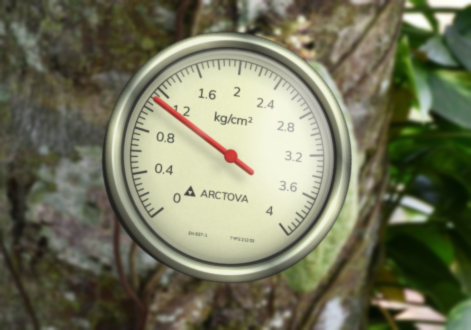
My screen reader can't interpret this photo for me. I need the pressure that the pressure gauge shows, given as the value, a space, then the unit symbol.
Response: 1.1 kg/cm²
